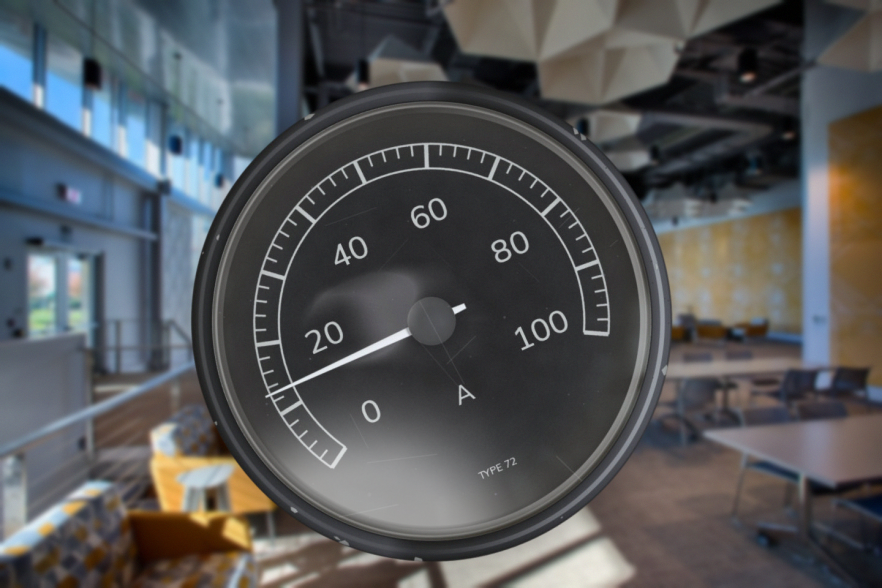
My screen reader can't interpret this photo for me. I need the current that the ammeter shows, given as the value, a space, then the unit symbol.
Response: 13 A
